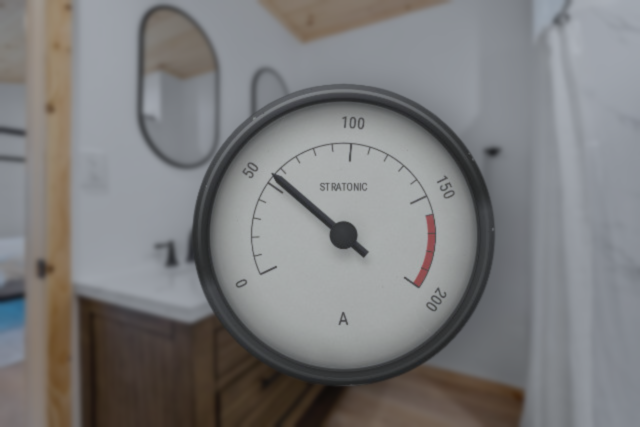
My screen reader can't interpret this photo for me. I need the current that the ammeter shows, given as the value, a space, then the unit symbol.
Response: 55 A
